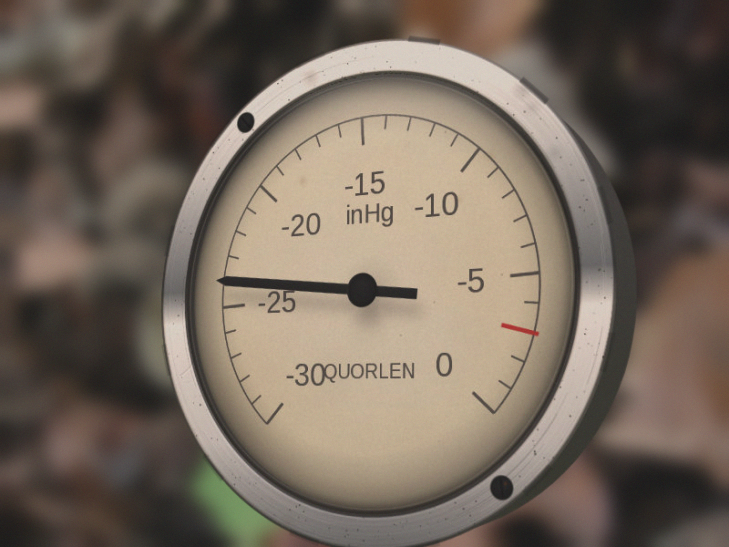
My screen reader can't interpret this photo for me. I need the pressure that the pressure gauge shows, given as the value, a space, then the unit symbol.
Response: -24 inHg
